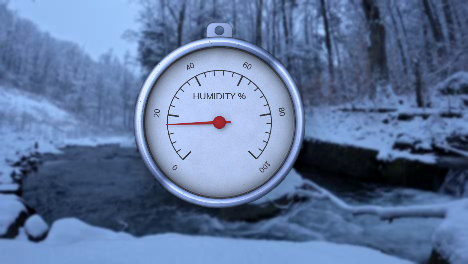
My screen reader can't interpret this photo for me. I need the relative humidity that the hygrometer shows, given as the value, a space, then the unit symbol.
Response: 16 %
